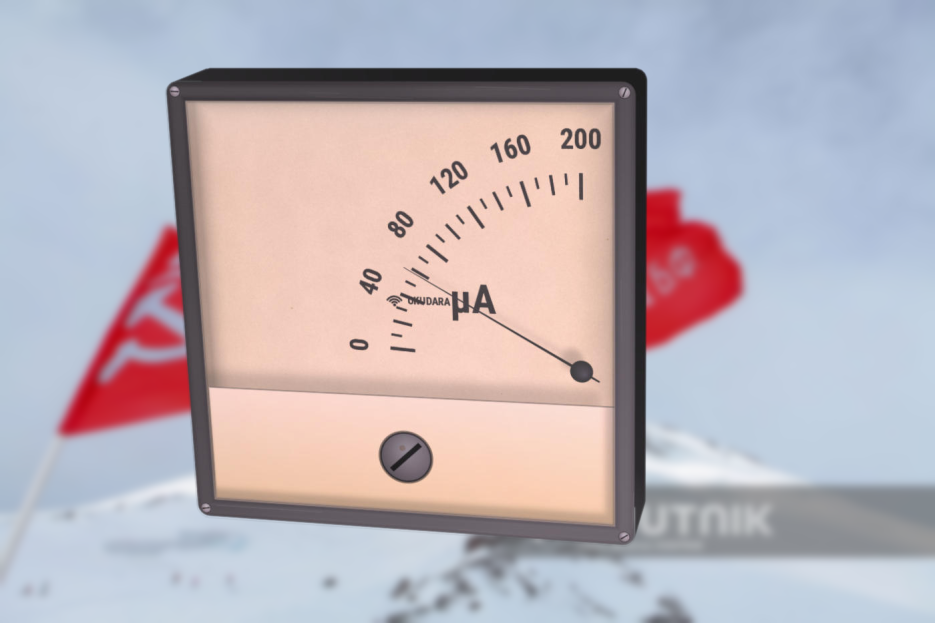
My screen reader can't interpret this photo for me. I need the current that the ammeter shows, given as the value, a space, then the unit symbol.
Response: 60 µA
